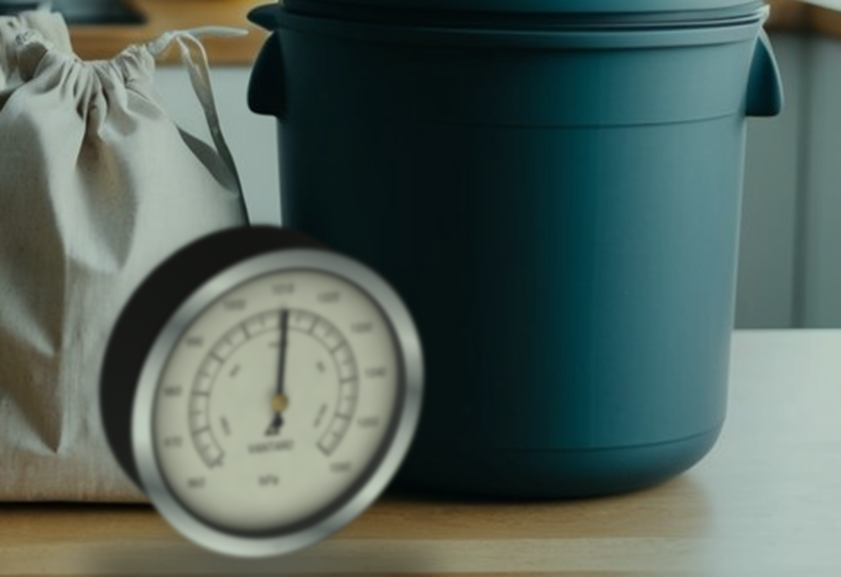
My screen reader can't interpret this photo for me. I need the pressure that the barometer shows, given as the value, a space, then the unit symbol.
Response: 1010 hPa
